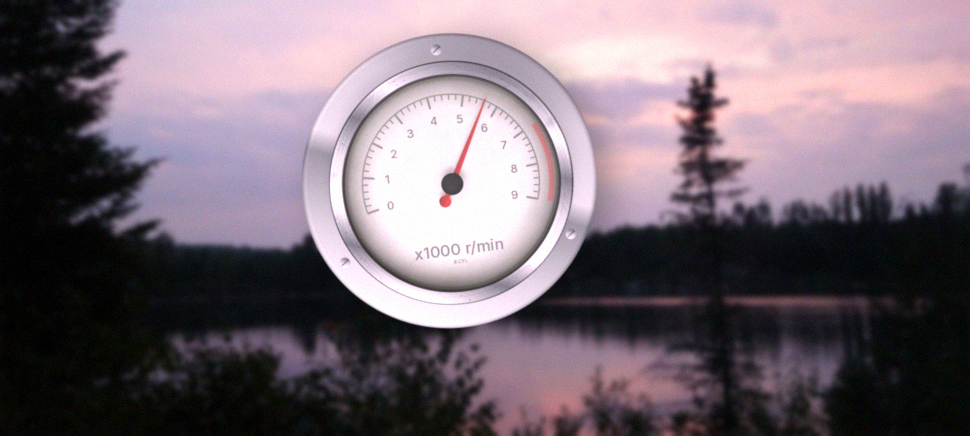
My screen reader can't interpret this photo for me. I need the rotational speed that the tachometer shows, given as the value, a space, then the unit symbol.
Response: 5600 rpm
